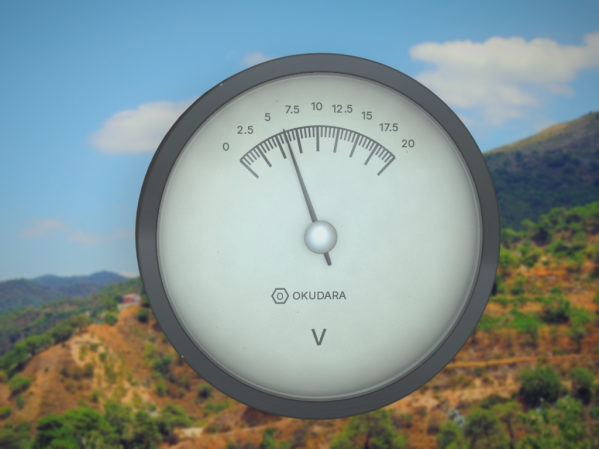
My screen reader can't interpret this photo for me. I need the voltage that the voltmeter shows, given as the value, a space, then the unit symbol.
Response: 6 V
